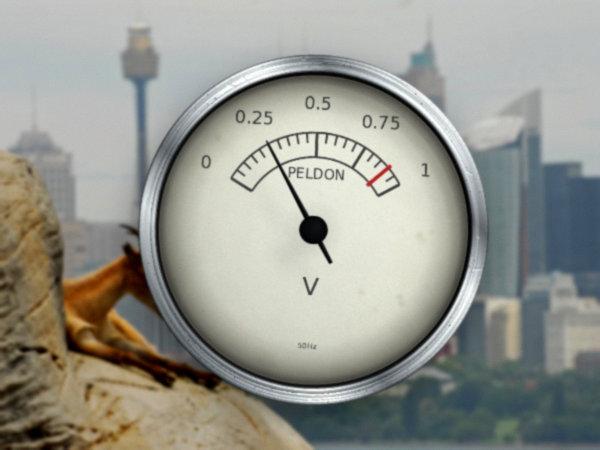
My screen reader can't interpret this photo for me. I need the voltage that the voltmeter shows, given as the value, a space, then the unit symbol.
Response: 0.25 V
